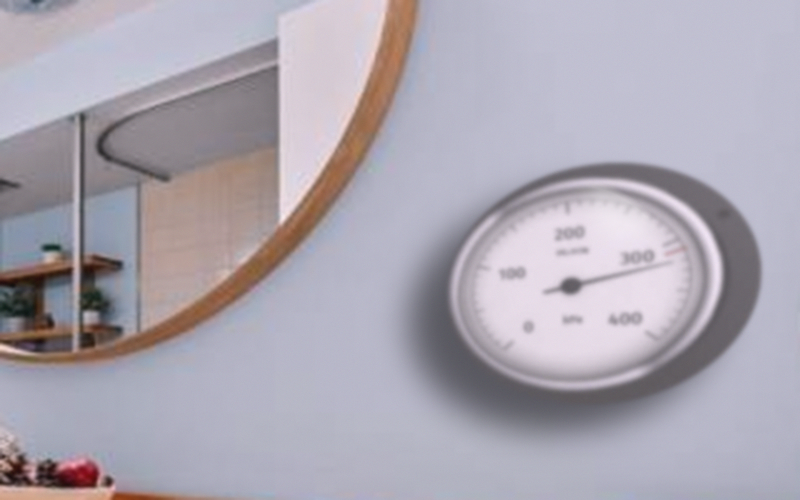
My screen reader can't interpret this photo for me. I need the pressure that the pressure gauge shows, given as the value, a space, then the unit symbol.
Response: 320 kPa
